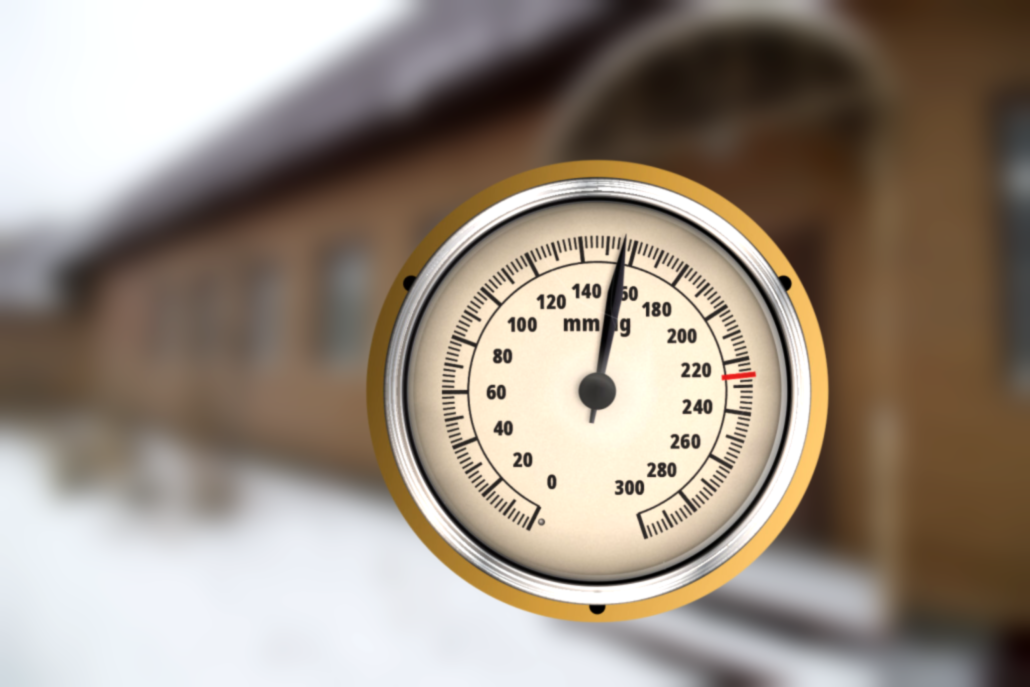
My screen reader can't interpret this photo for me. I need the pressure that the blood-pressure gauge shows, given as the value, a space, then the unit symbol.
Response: 156 mmHg
